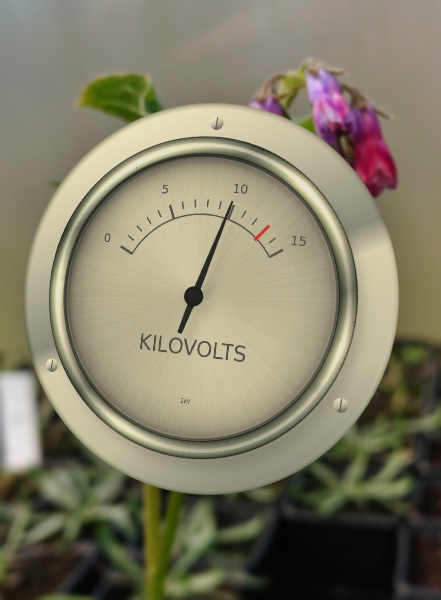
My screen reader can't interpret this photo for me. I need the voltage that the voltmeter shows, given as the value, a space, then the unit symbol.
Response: 10 kV
